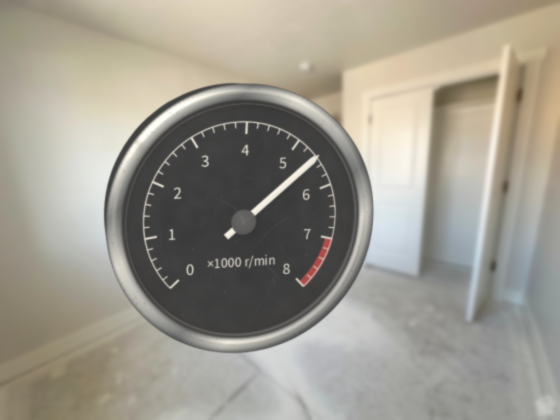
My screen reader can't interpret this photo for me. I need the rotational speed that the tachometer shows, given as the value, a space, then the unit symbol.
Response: 5400 rpm
